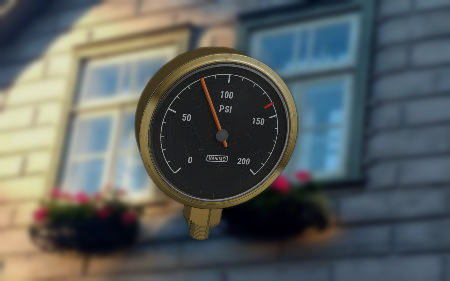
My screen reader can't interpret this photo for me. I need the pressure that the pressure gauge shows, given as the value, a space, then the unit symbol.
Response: 80 psi
